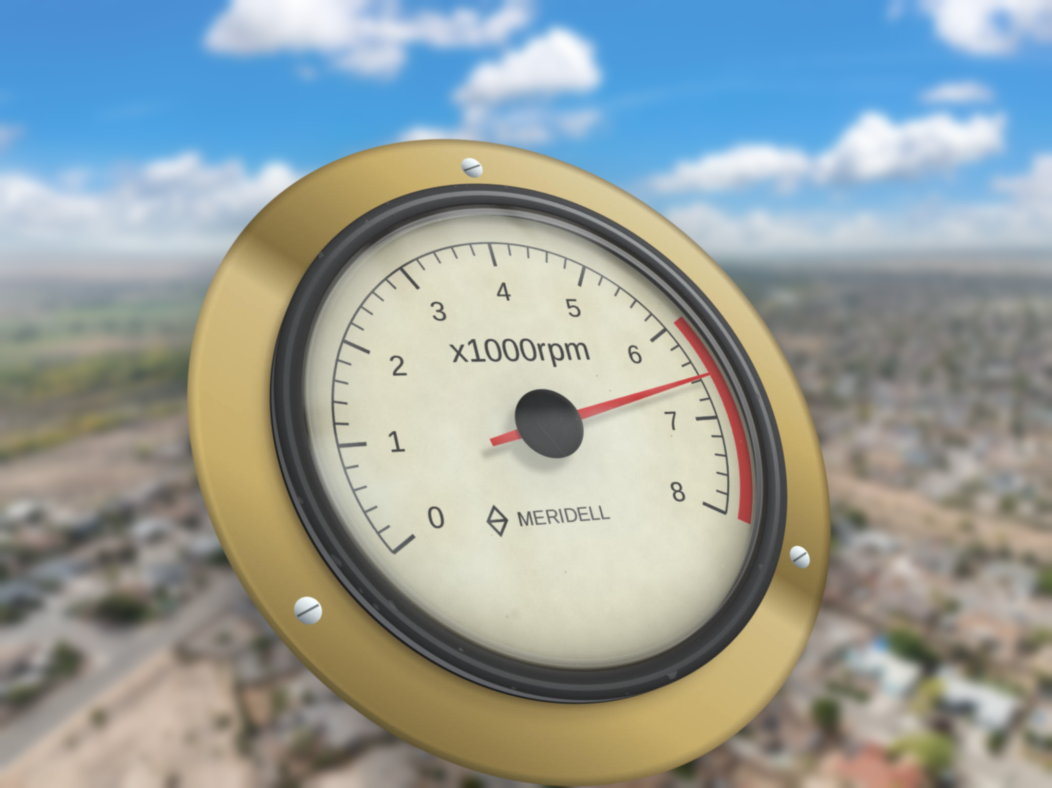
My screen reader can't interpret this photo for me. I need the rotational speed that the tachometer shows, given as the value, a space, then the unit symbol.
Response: 6600 rpm
